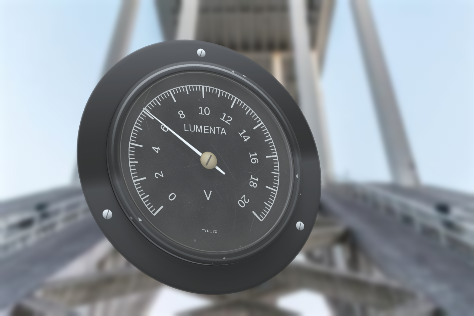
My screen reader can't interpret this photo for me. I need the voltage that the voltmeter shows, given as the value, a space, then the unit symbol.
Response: 6 V
